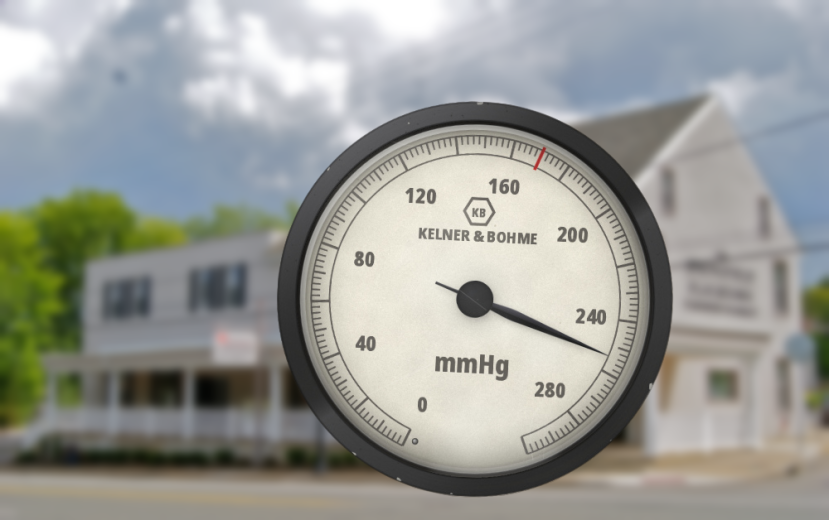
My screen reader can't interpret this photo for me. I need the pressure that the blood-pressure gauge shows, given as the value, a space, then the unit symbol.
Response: 254 mmHg
